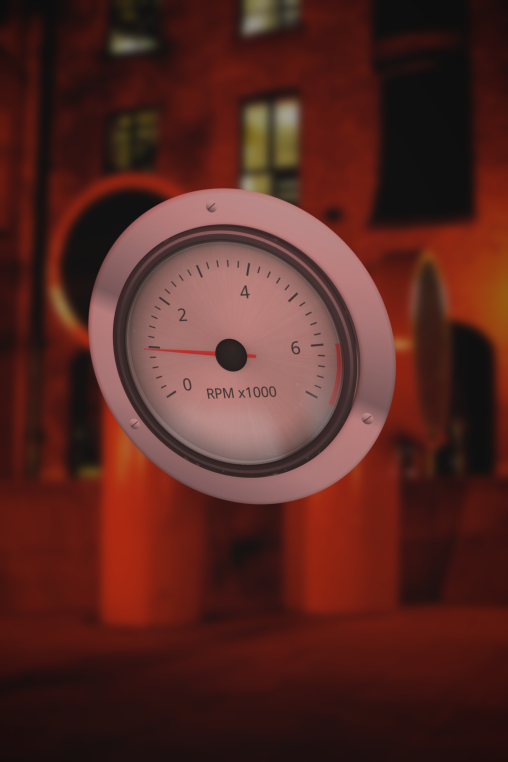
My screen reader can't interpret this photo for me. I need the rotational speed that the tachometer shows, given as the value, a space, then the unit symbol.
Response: 1000 rpm
